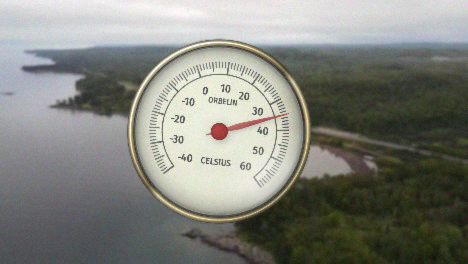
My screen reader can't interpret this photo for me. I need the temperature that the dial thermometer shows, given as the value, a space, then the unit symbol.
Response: 35 °C
